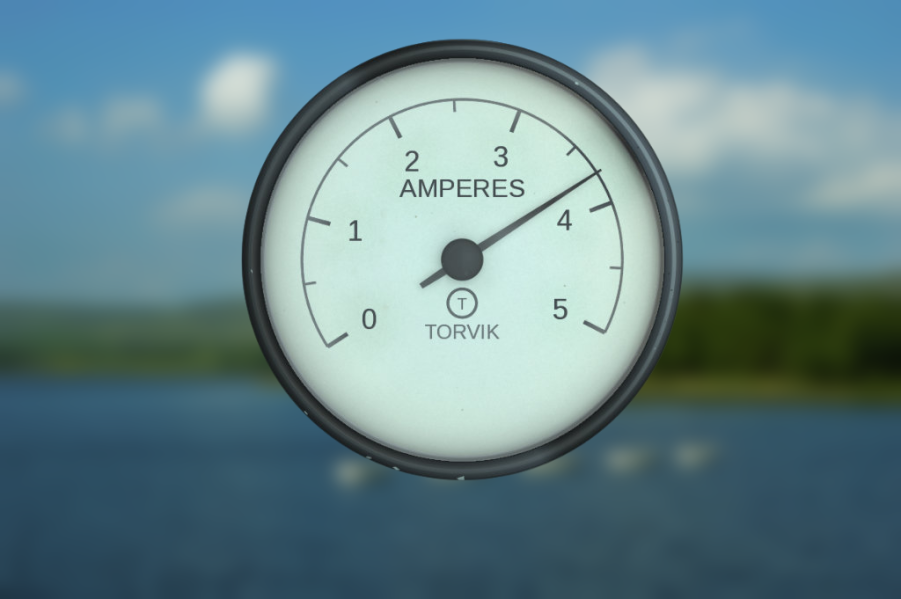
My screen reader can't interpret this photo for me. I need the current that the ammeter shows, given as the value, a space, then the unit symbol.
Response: 3.75 A
